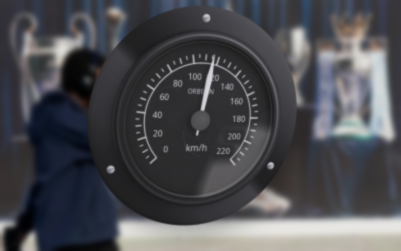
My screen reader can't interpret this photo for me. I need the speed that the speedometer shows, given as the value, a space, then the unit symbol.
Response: 115 km/h
